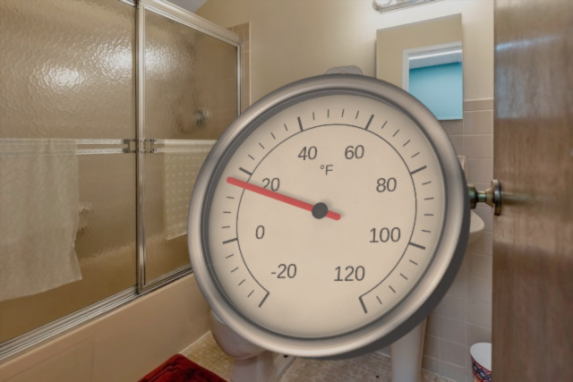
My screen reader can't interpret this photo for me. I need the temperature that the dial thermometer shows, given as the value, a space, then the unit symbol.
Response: 16 °F
